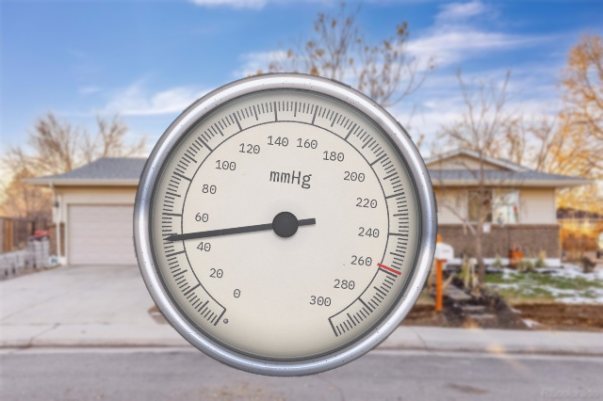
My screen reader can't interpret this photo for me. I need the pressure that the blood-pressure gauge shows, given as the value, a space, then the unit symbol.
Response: 48 mmHg
